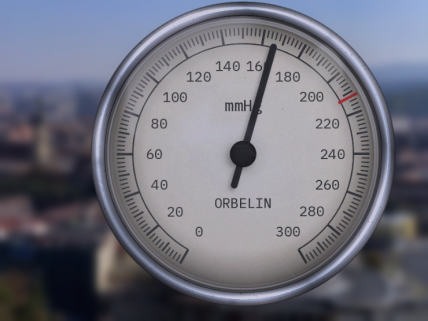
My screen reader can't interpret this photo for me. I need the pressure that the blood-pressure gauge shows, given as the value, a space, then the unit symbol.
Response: 166 mmHg
